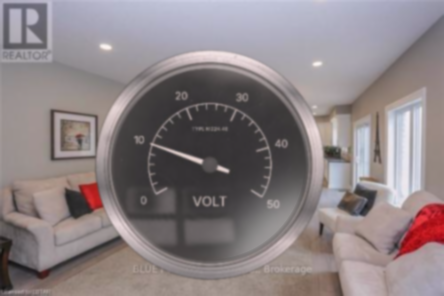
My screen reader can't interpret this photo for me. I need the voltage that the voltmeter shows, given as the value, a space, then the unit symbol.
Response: 10 V
